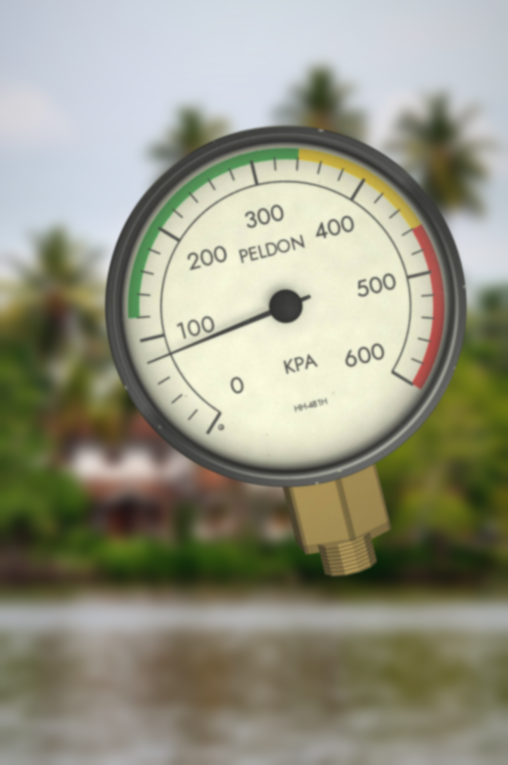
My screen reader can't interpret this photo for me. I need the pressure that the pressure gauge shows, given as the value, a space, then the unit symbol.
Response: 80 kPa
